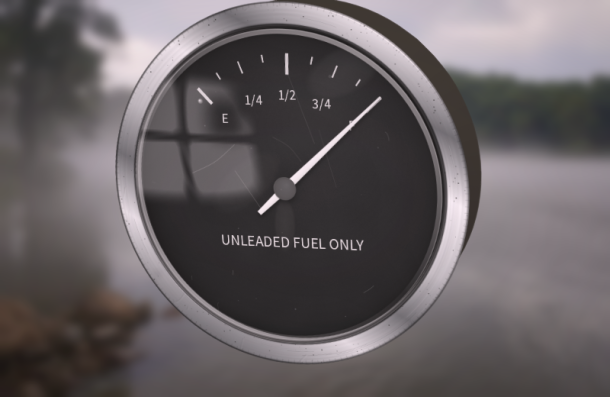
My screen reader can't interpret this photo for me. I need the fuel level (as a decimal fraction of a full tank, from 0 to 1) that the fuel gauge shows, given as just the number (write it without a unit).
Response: 1
